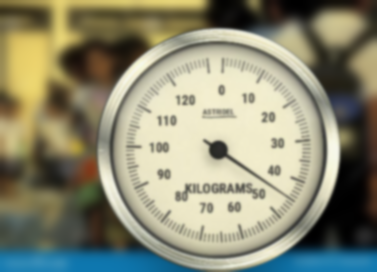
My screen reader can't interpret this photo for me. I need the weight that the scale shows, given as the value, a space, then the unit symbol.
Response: 45 kg
